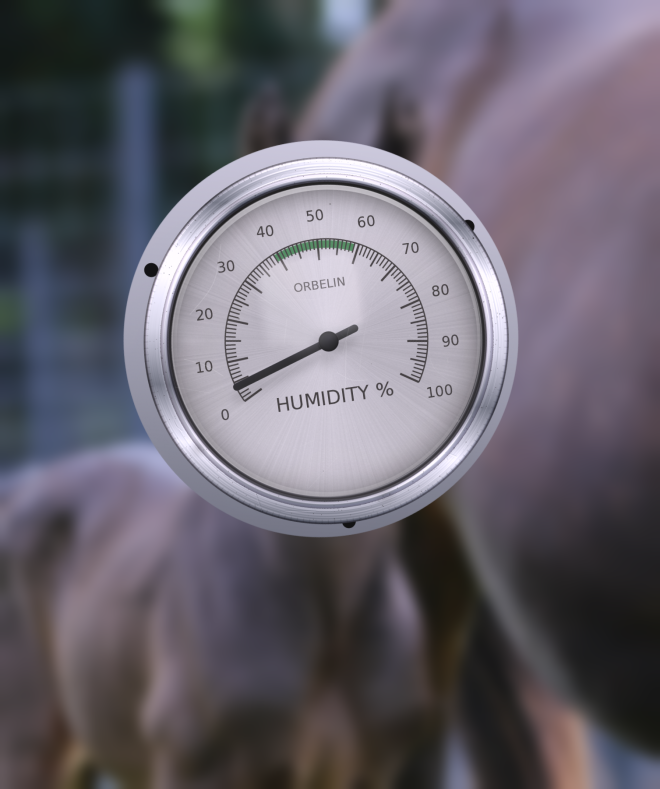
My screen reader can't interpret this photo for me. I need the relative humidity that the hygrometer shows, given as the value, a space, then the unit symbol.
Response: 4 %
